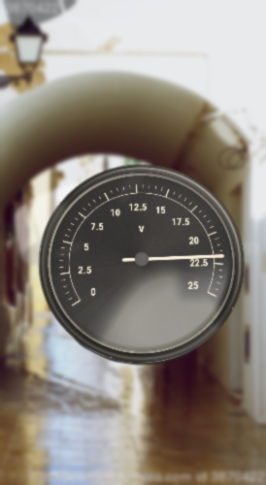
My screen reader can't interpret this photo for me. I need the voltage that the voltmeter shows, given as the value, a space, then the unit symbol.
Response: 22 V
